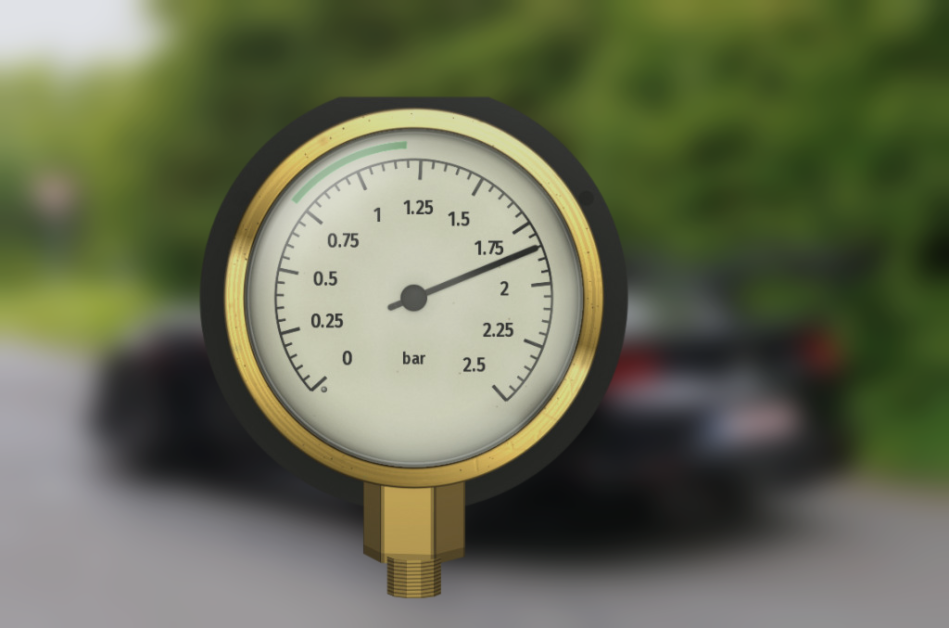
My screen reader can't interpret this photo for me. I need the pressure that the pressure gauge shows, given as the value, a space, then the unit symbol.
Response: 1.85 bar
